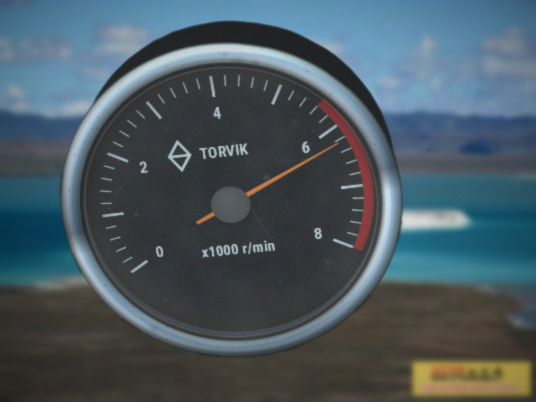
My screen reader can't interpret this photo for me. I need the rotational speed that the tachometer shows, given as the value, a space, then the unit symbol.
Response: 6200 rpm
